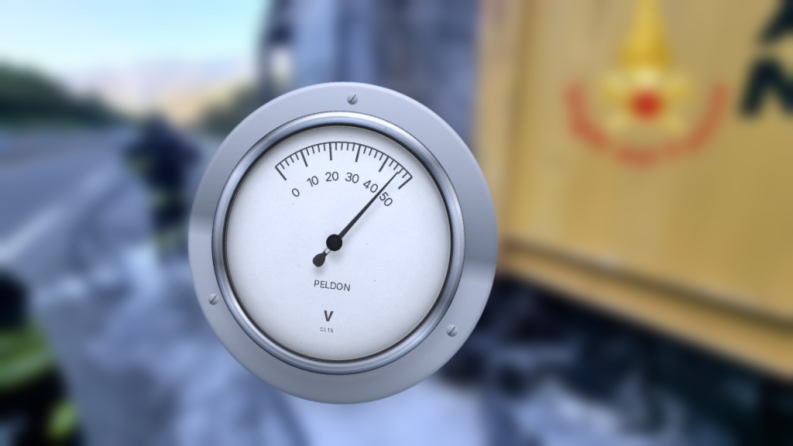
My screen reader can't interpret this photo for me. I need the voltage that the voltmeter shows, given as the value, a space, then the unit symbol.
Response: 46 V
